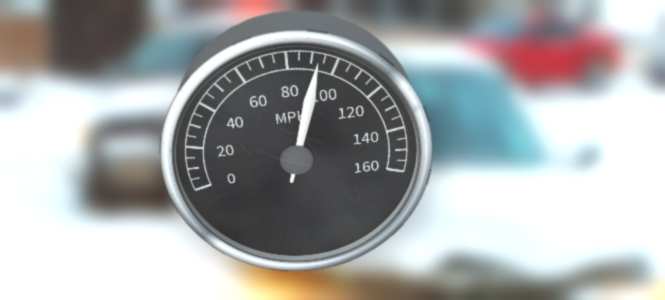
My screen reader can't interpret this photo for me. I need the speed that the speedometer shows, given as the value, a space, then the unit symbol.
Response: 92.5 mph
